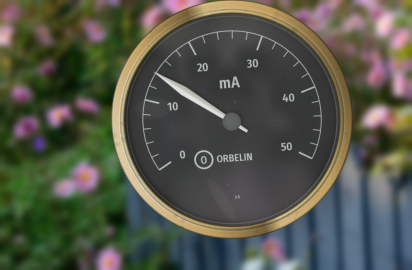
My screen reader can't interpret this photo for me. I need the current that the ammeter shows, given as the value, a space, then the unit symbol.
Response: 14 mA
